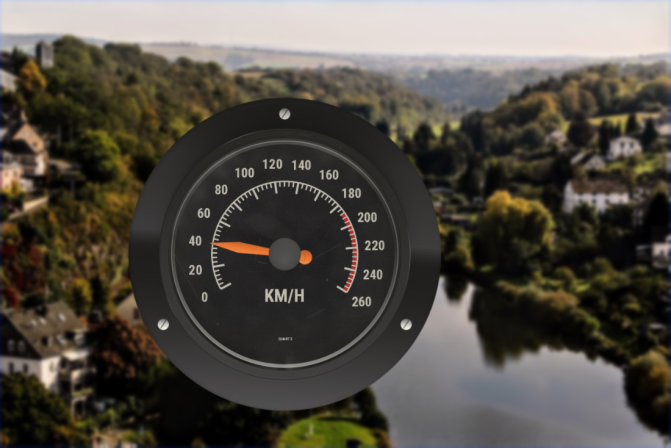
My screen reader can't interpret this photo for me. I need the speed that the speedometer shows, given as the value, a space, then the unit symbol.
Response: 40 km/h
